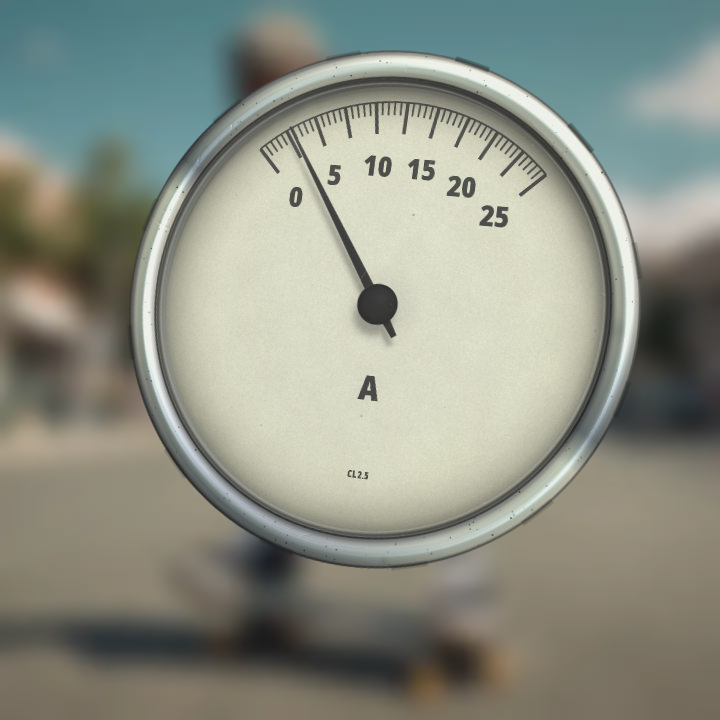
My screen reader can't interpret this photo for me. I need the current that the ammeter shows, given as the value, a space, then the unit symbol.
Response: 3 A
